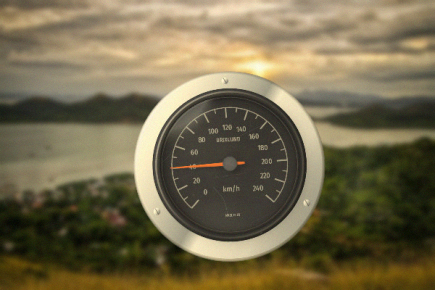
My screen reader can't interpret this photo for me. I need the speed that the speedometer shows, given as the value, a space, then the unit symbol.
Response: 40 km/h
